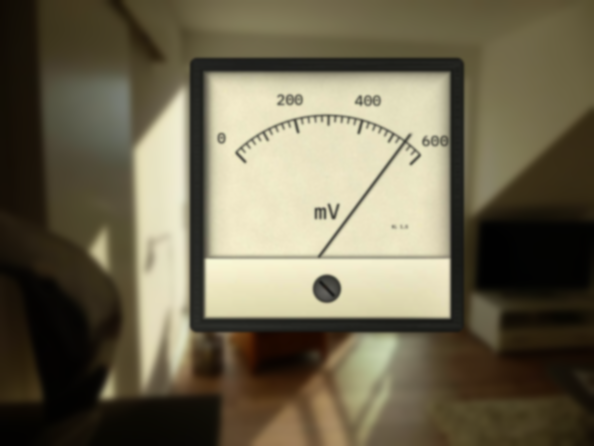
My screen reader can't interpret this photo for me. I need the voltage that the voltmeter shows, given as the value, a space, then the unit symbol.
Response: 540 mV
